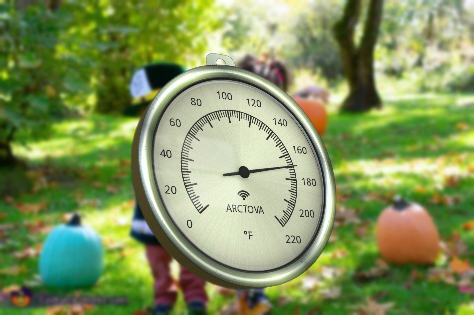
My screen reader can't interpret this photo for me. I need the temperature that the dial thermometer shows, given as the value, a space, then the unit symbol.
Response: 170 °F
